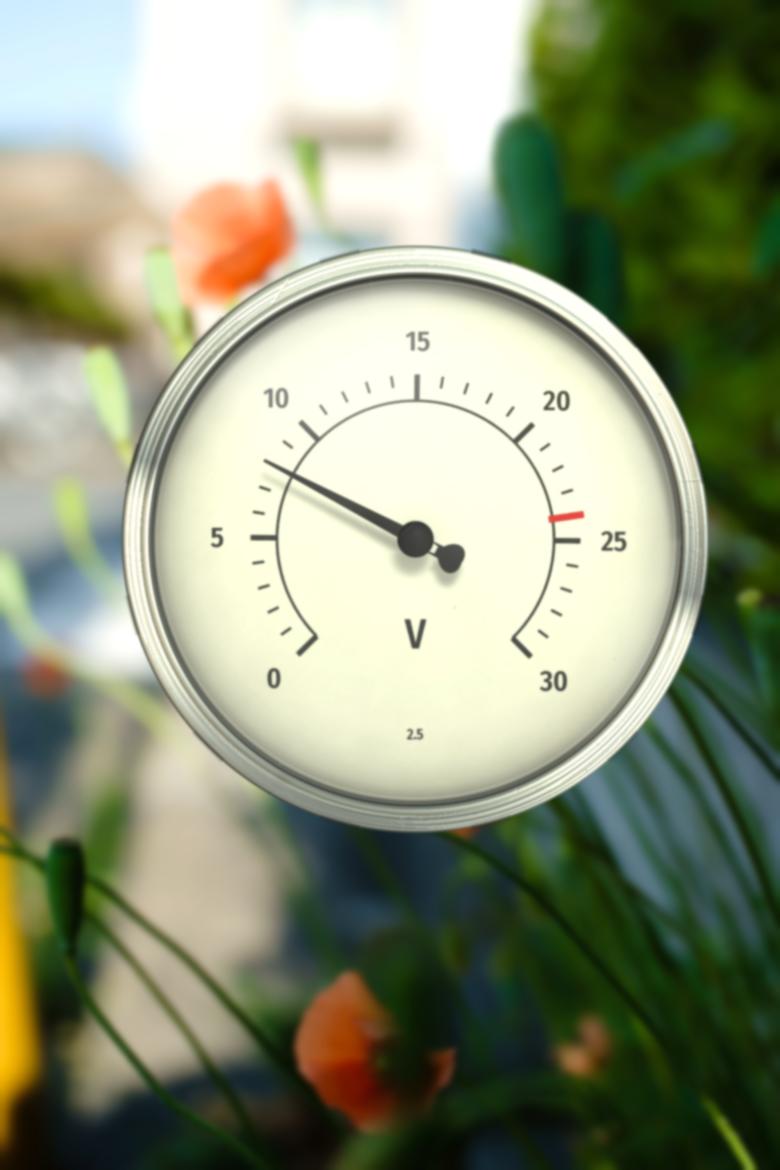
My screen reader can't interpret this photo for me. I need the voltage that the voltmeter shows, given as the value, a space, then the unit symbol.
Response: 8 V
